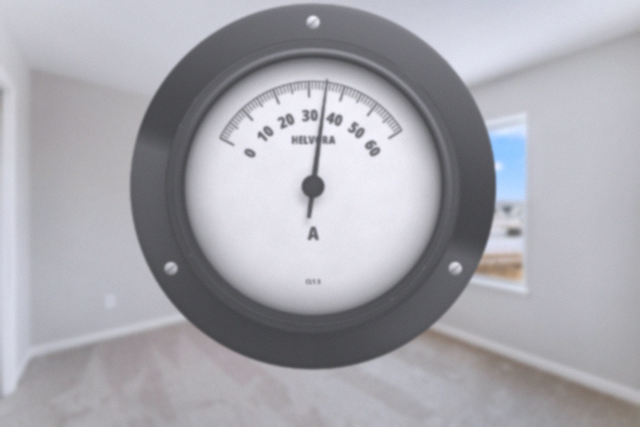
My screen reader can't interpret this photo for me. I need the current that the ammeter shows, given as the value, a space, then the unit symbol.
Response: 35 A
